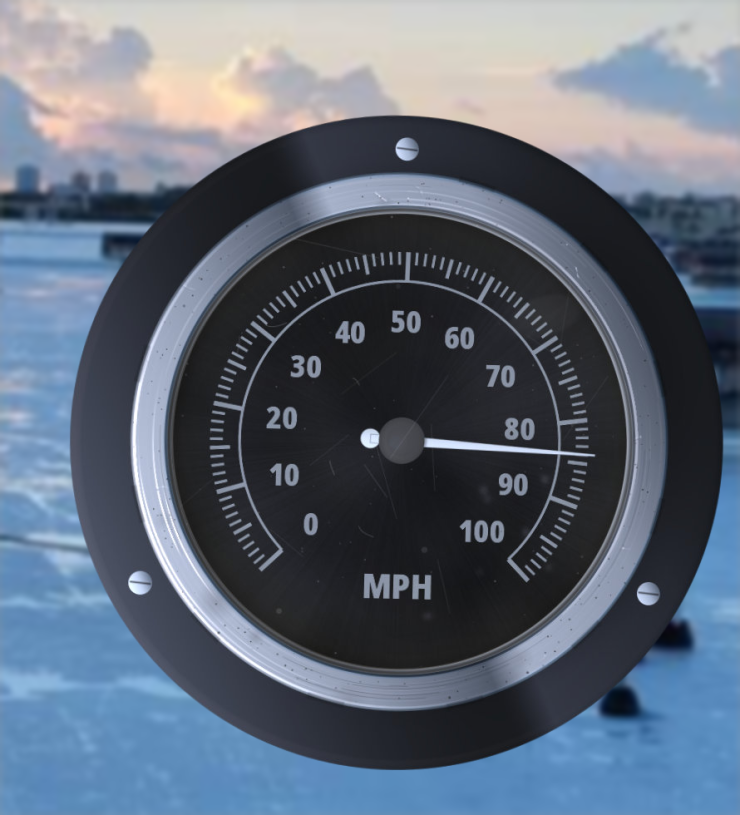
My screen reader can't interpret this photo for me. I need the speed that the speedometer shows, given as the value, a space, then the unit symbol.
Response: 84 mph
